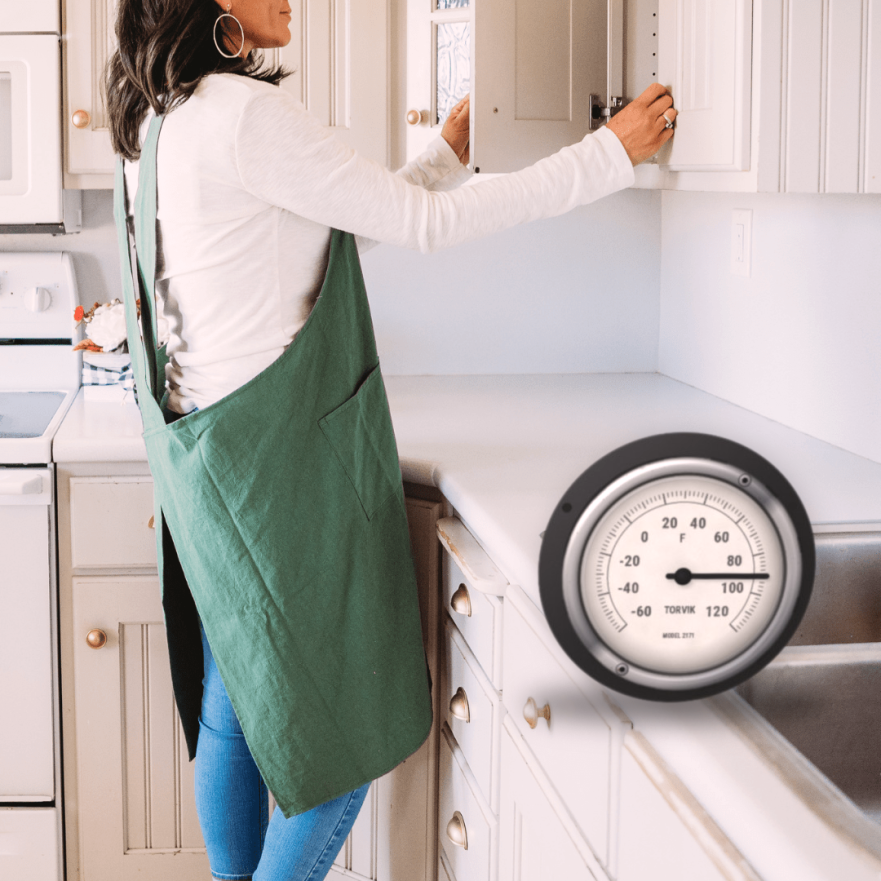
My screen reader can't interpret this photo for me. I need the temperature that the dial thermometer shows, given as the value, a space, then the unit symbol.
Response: 90 °F
